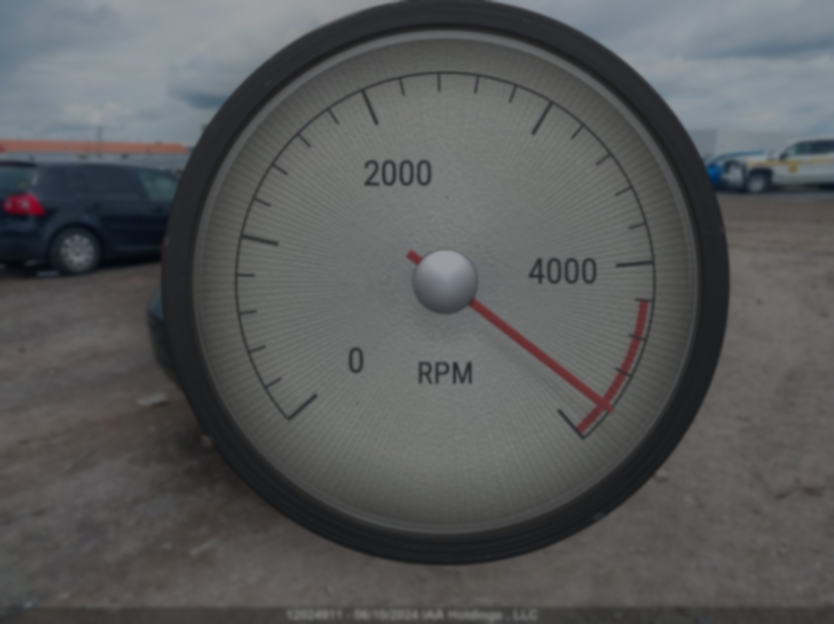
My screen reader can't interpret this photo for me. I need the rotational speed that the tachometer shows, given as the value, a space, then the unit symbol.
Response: 4800 rpm
